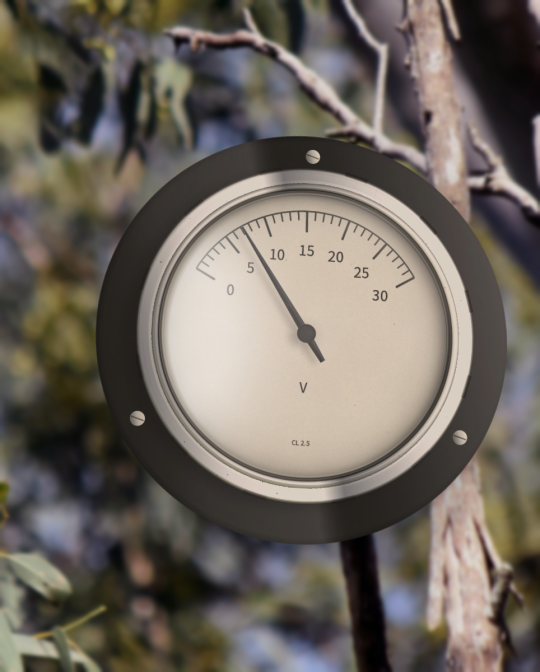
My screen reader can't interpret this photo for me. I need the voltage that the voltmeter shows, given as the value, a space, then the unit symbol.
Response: 7 V
